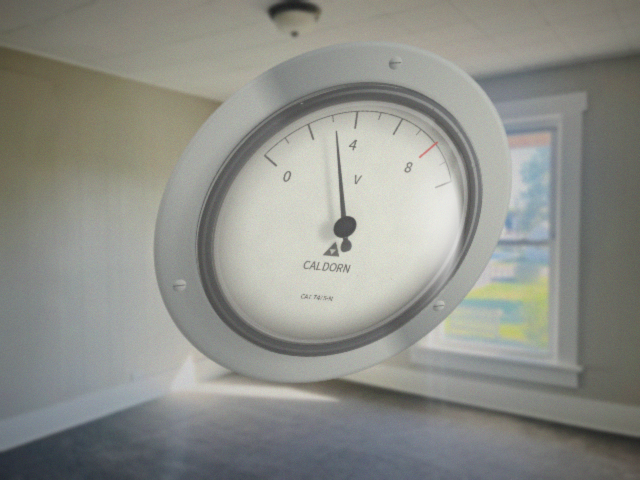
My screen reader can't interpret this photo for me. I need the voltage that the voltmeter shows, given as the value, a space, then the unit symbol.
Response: 3 V
